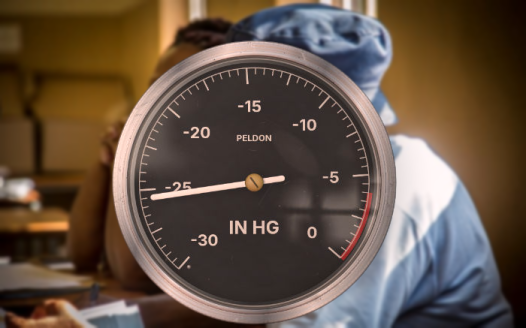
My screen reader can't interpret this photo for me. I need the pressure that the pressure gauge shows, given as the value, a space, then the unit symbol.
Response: -25.5 inHg
